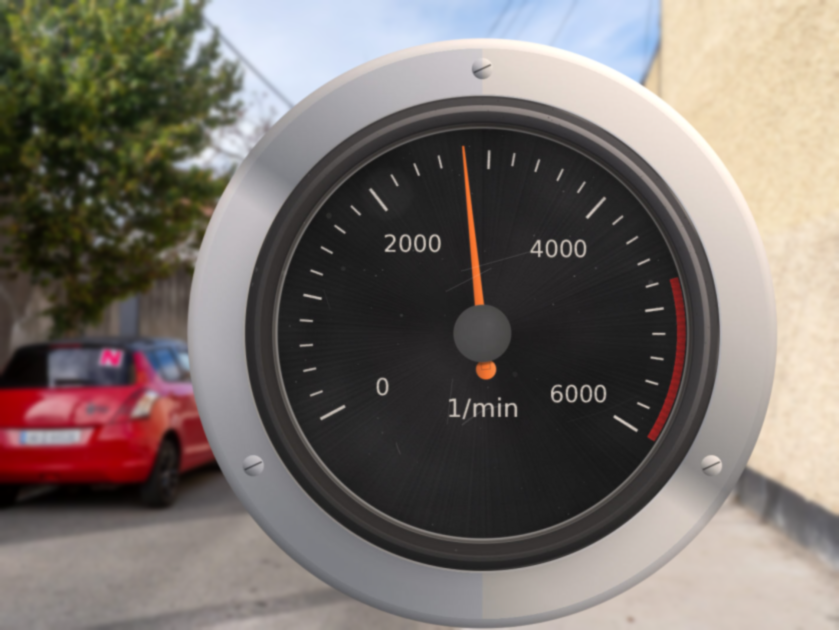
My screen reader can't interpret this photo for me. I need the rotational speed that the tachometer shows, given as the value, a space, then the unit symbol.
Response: 2800 rpm
